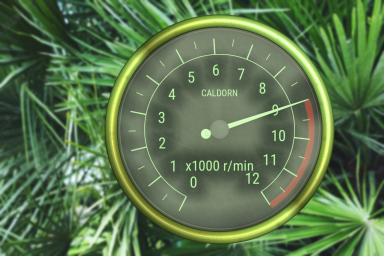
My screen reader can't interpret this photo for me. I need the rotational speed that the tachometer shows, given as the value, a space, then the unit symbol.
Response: 9000 rpm
